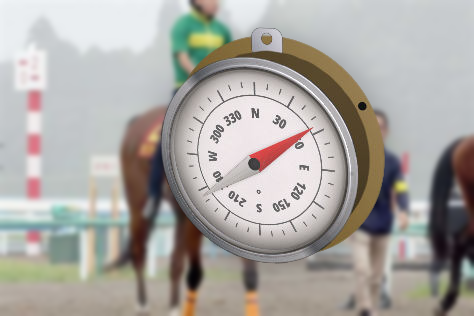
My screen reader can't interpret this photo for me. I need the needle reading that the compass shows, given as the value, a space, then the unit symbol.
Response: 55 °
